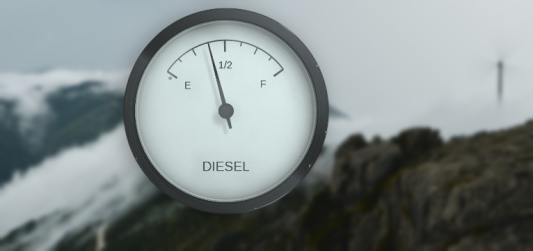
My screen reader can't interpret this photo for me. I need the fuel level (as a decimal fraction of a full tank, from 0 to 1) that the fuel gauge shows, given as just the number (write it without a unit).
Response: 0.375
